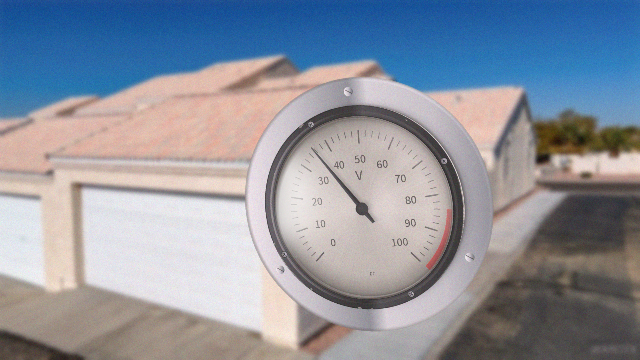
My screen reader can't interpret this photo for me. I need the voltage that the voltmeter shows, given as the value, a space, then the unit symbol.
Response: 36 V
